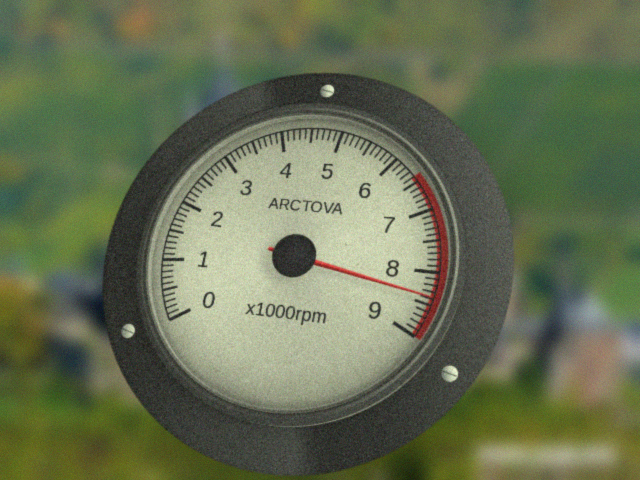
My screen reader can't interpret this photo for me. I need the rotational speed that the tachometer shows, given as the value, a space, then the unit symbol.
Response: 8400 rpm
